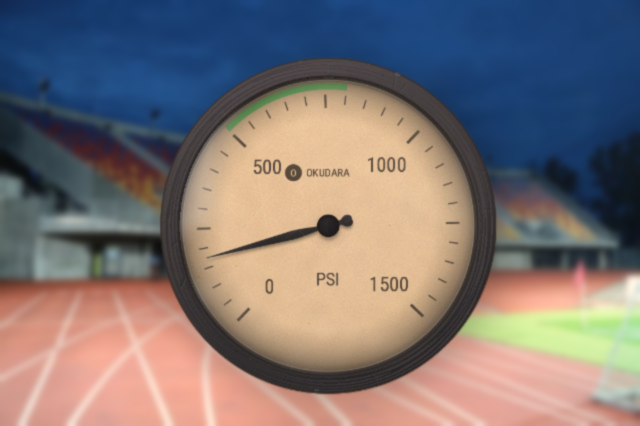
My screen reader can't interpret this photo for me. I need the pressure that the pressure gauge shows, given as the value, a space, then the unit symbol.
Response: 175 psi
